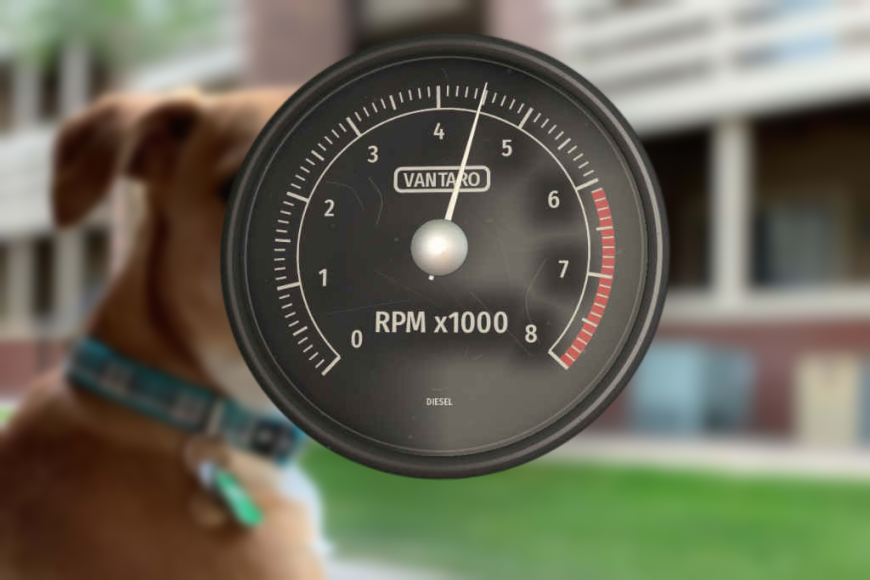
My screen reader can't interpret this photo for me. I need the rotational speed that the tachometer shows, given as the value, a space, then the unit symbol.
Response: 4500 rpm
